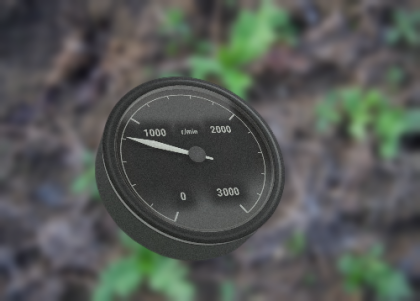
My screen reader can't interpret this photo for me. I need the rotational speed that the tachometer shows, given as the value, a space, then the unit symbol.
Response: 800 rpm
